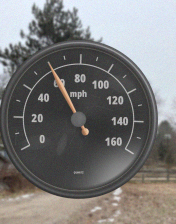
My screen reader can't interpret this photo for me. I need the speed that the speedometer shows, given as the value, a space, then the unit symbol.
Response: 60 mph
